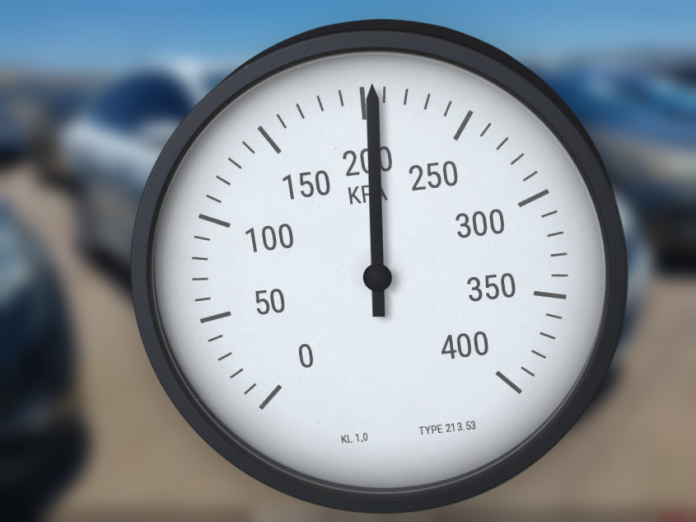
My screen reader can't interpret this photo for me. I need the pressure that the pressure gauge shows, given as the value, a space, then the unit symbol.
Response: 205 kPa
